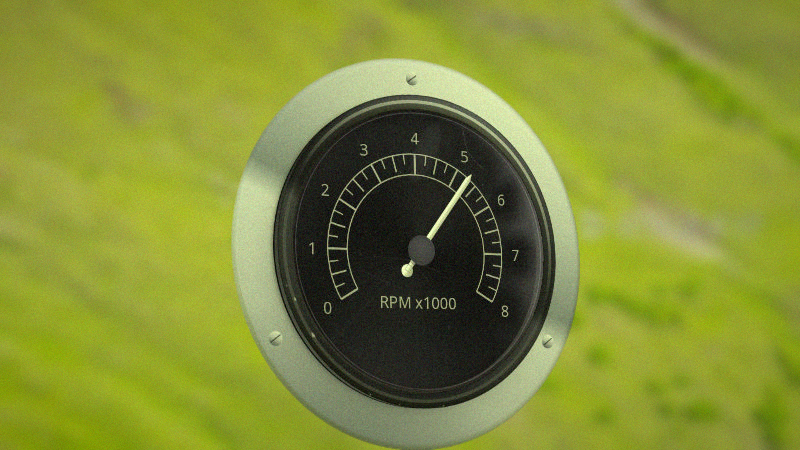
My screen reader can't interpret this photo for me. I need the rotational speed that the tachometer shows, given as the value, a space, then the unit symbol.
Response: 5250 rpm
